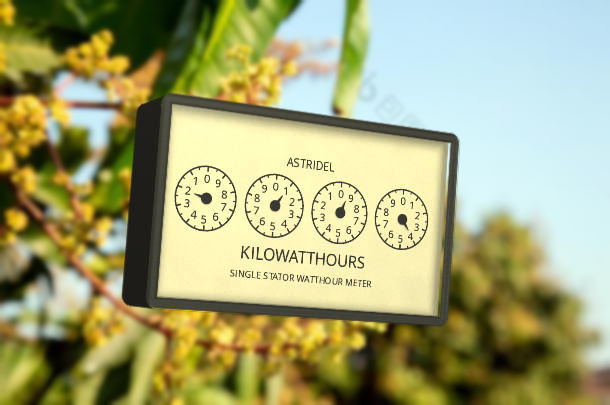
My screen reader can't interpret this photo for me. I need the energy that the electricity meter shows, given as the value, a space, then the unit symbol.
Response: 2094 kWh
